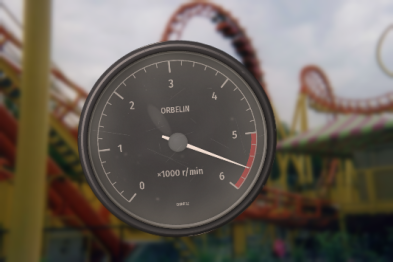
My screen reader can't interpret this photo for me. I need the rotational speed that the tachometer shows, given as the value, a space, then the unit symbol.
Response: 5600 rpm
